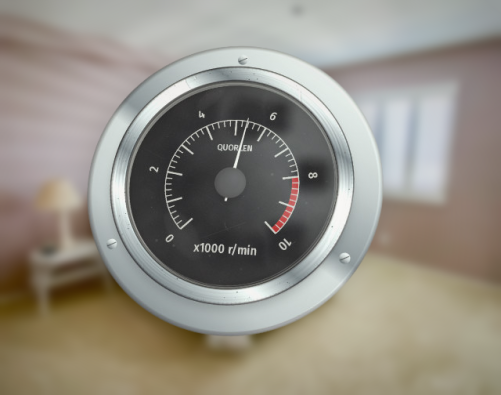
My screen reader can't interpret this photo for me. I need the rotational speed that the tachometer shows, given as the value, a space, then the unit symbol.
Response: 5400 rpm
